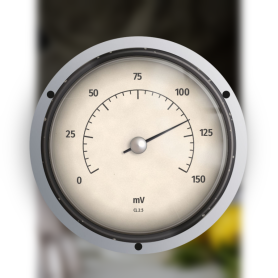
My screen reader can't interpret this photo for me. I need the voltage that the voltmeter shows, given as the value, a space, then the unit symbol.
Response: 115 mV
